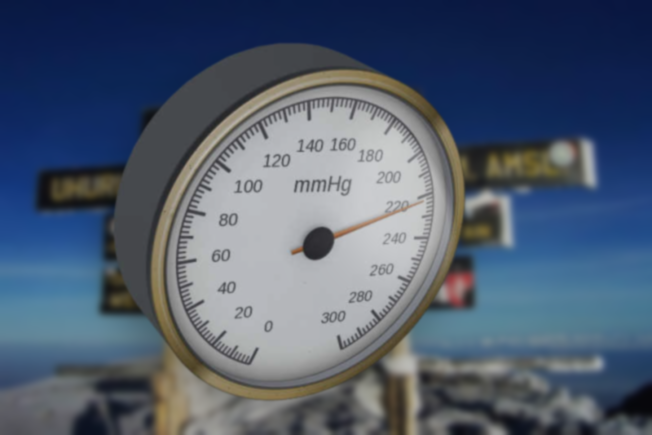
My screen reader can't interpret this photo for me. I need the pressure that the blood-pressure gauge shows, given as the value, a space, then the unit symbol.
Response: 220 mmHg
